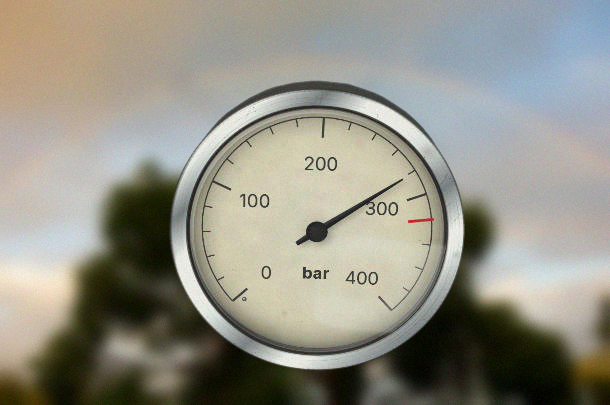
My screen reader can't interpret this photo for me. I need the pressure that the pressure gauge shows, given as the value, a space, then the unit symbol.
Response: 280 bar
